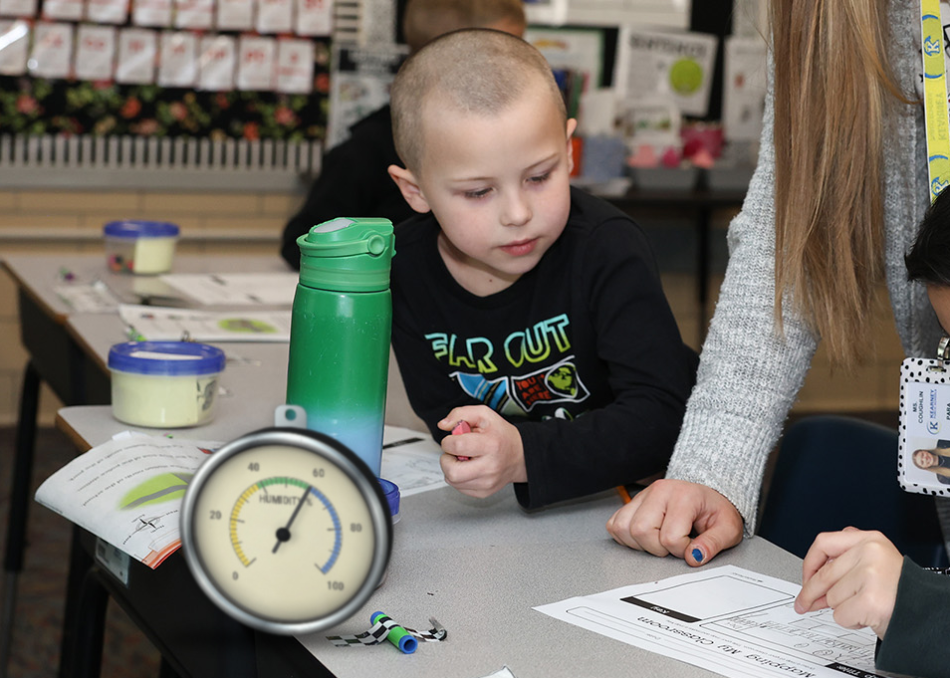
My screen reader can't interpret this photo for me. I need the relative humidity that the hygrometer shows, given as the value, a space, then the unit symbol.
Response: 60 %
